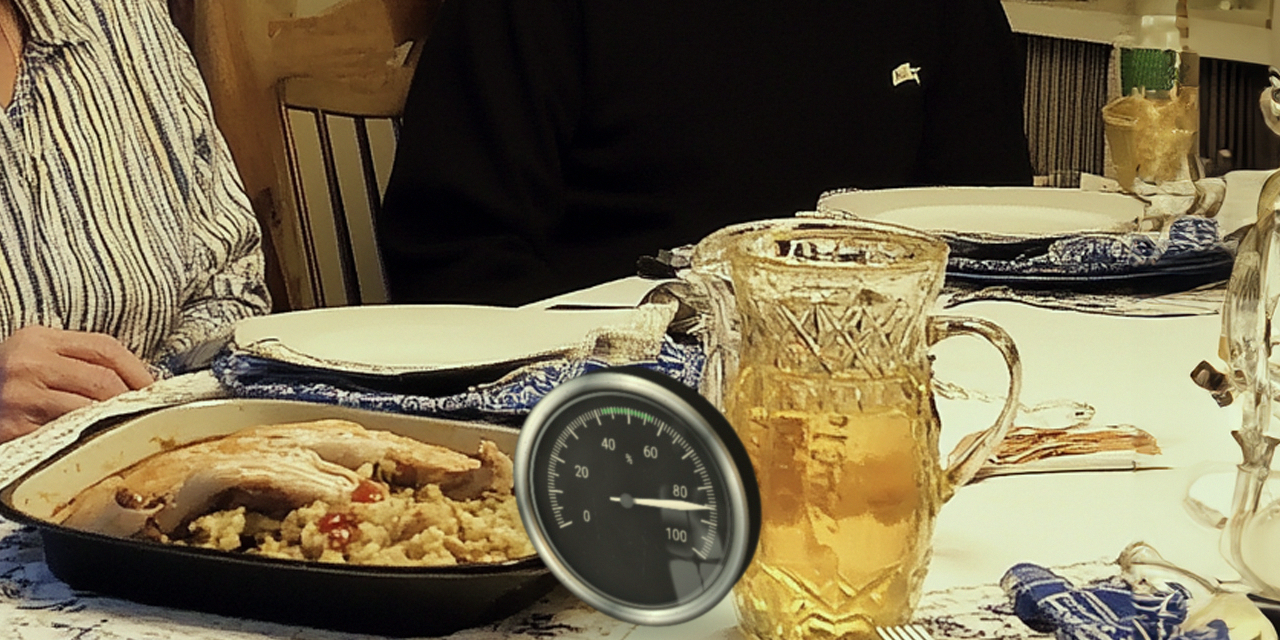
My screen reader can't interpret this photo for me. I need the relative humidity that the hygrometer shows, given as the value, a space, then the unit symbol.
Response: 85 %
